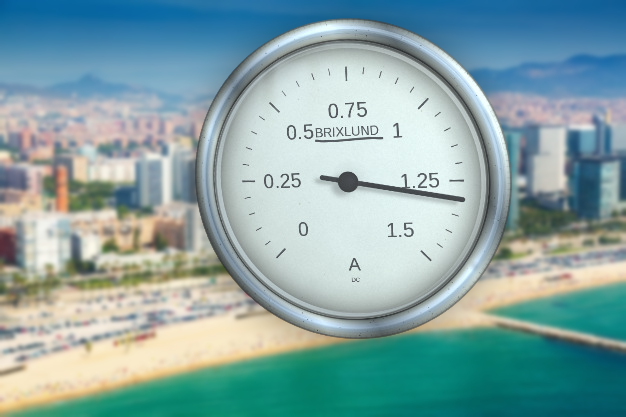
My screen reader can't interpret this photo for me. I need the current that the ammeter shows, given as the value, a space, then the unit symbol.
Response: 1.3 A
